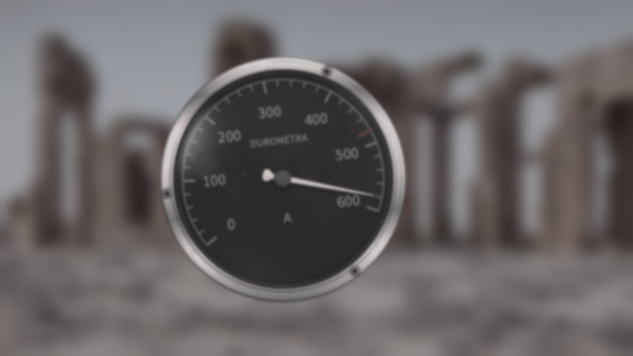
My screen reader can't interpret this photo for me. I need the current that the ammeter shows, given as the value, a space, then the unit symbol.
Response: 580 A
